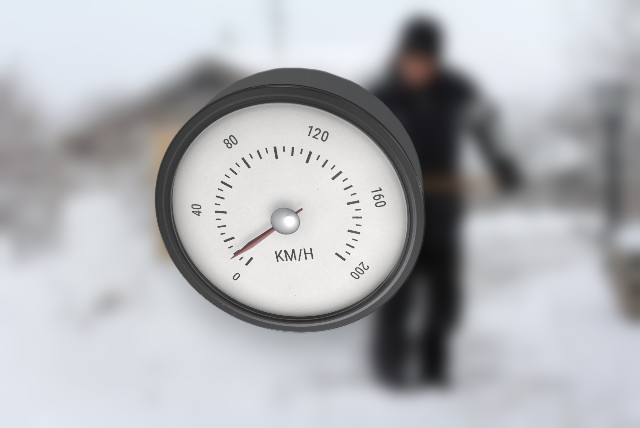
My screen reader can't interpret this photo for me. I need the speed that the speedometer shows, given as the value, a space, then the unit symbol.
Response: 10 km/h
